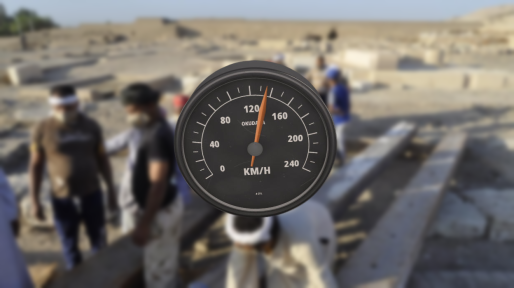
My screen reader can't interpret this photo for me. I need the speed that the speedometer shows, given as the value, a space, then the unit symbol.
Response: 135 km/h
